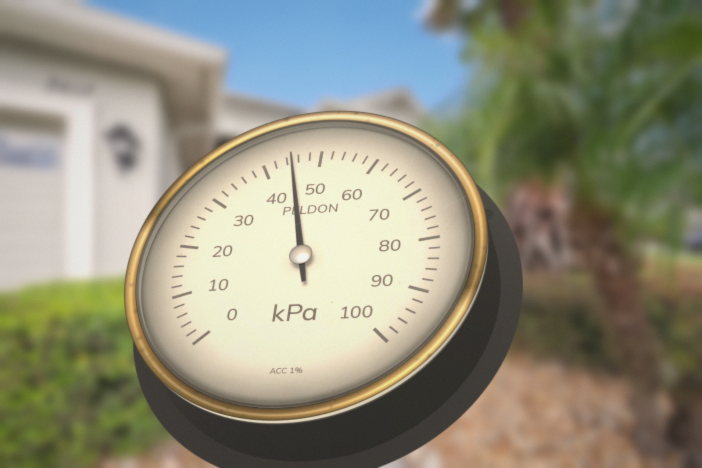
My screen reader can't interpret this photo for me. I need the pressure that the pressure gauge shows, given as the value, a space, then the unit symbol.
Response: 45 kPa
